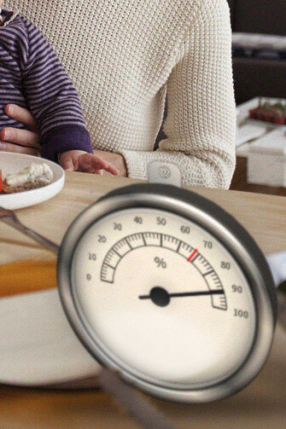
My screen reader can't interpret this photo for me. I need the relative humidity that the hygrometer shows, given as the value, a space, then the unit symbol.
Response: 90 %
